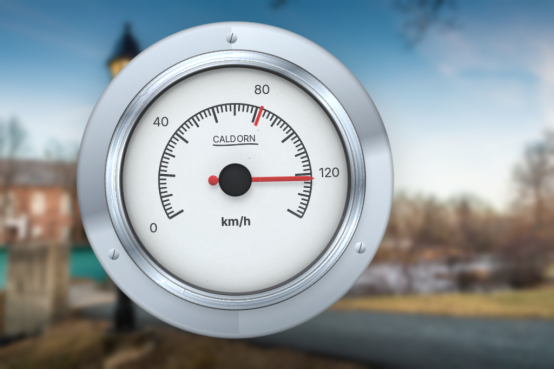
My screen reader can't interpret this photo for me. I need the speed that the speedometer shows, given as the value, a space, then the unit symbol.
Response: 122 km/h
